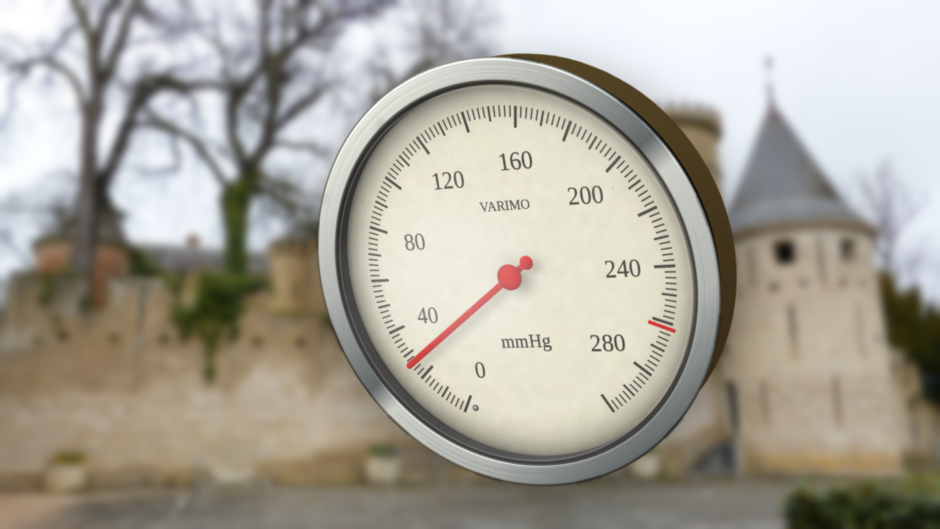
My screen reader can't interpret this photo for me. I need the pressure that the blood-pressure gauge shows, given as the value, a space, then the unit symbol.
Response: 26 mmHg
